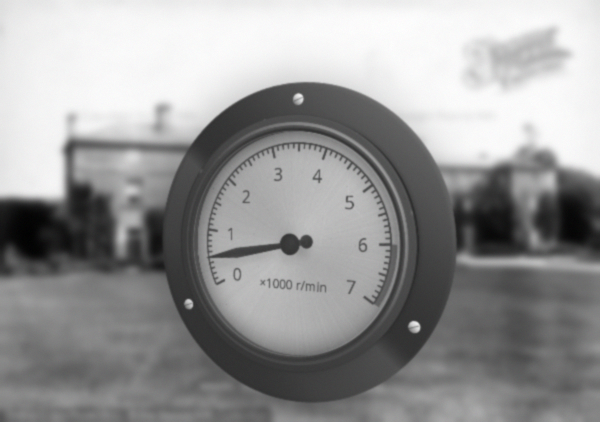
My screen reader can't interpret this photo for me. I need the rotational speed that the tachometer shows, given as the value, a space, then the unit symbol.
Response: 500 rpm
